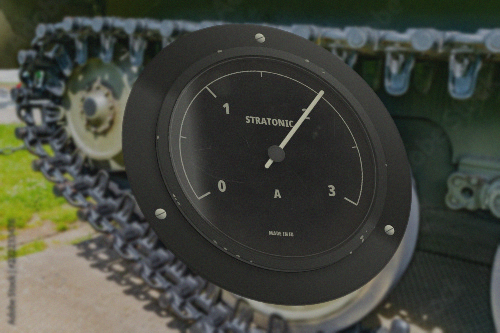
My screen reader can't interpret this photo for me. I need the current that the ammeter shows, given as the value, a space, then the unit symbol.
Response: 2 A
